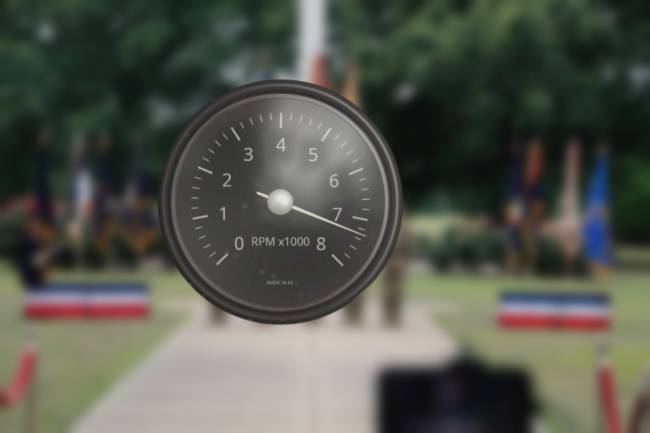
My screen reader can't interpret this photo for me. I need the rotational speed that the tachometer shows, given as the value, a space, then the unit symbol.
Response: 7300 rpm
